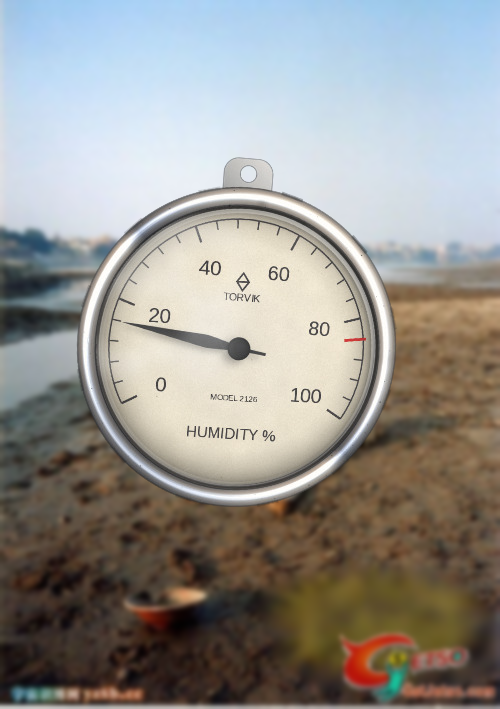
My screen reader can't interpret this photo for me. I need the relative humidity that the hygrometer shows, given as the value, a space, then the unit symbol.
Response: 16 %
